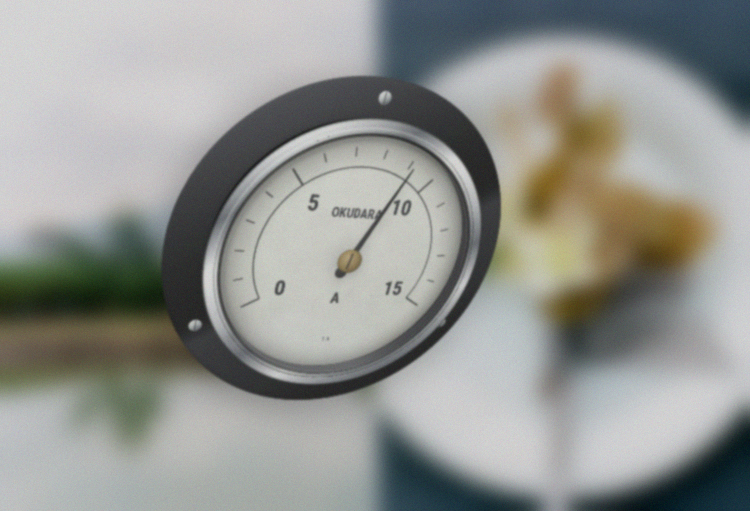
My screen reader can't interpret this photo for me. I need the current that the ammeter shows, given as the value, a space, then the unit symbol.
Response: 9 A
